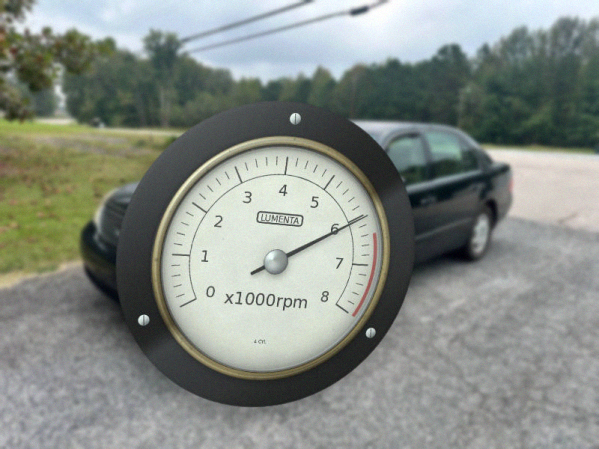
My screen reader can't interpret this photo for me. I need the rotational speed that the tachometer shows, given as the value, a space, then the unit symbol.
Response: 6000 rpm
